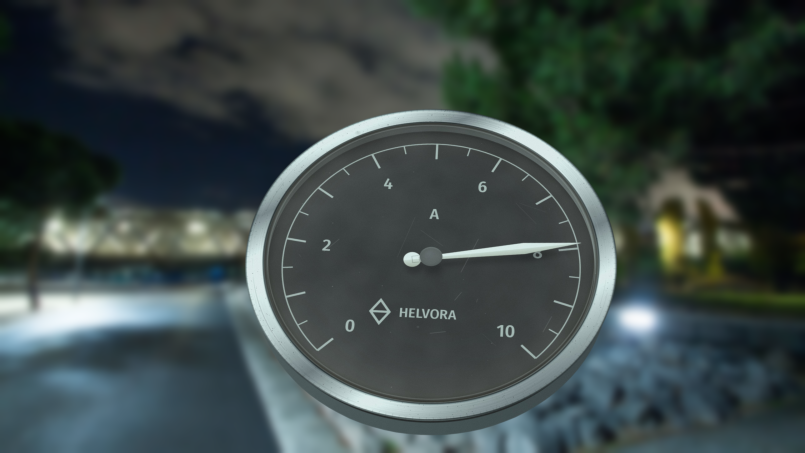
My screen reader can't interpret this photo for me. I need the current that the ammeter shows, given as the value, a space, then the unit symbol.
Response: 8 A
